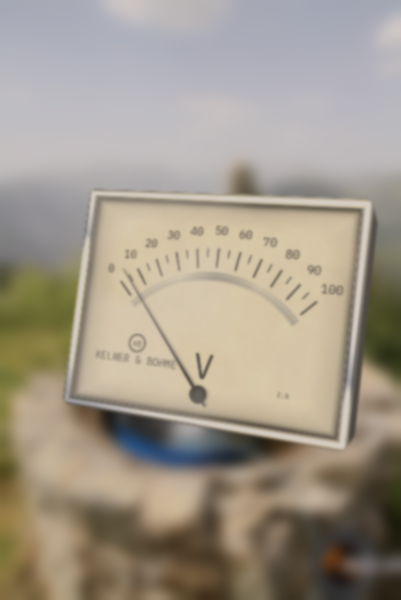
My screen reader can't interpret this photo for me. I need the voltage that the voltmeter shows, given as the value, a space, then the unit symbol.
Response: 5 V
